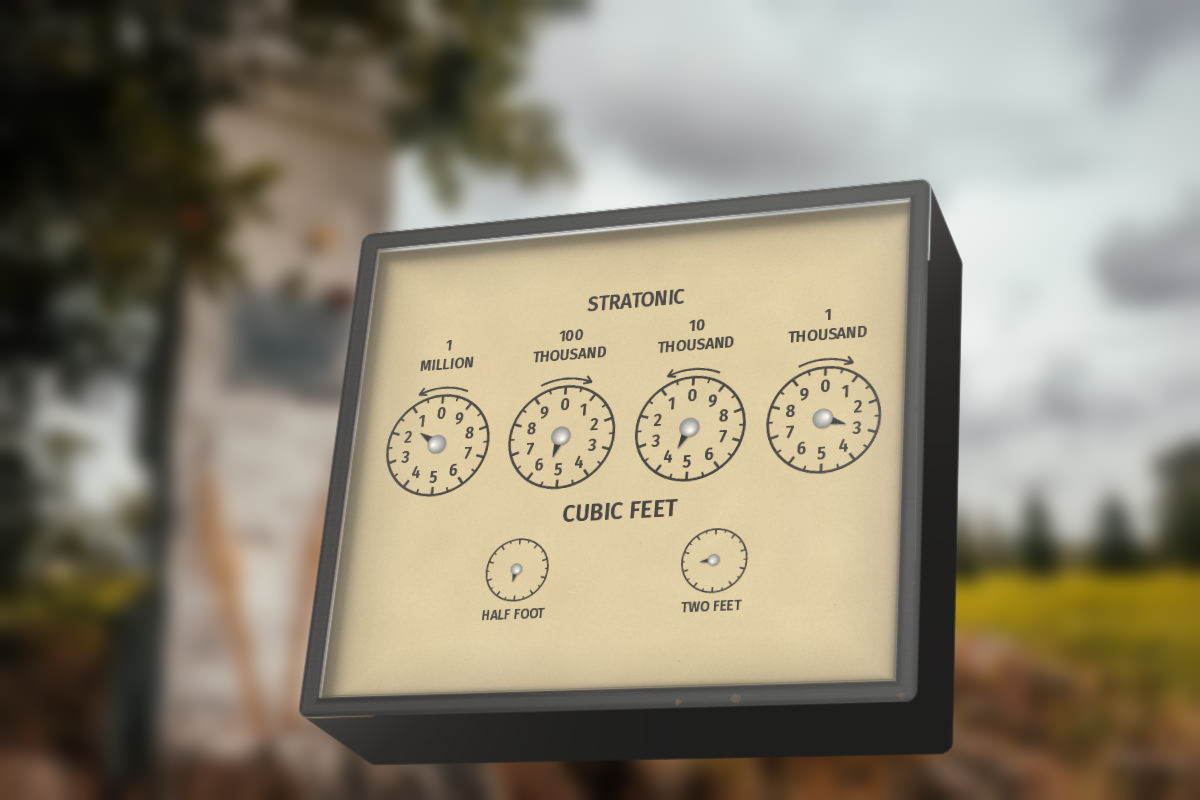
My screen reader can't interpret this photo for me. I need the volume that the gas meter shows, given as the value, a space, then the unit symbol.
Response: 154300 ft³
